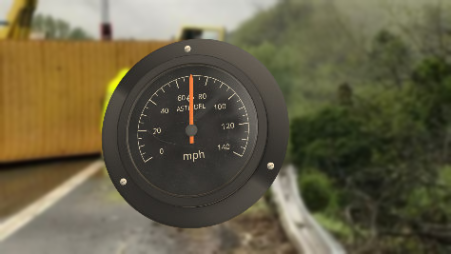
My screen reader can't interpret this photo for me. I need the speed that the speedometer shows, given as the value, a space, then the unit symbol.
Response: 70 mph
